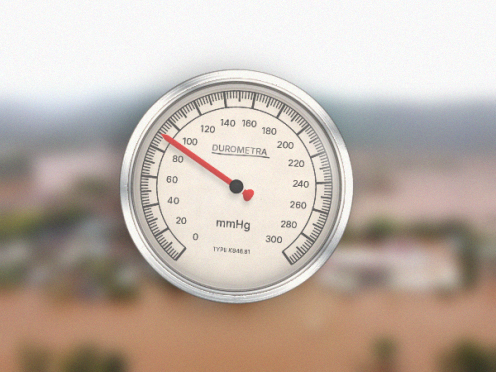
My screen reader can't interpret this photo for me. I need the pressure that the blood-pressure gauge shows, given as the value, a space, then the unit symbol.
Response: 90 mmHg
